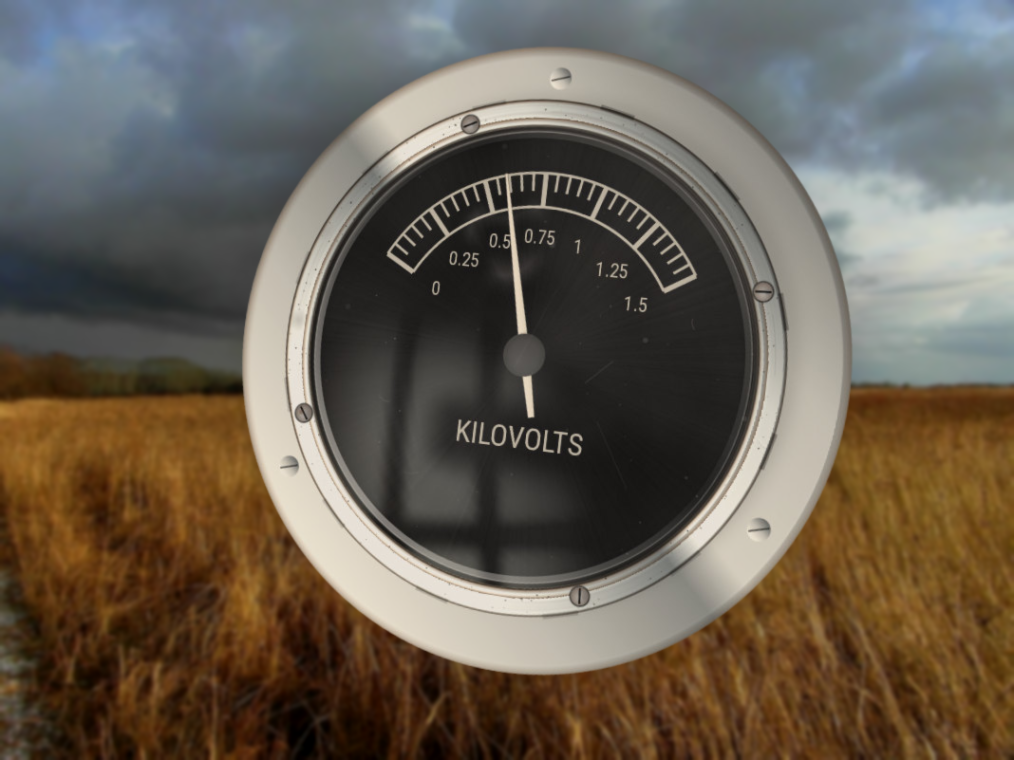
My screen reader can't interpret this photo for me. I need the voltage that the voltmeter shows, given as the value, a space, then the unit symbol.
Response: 0.6 kV
